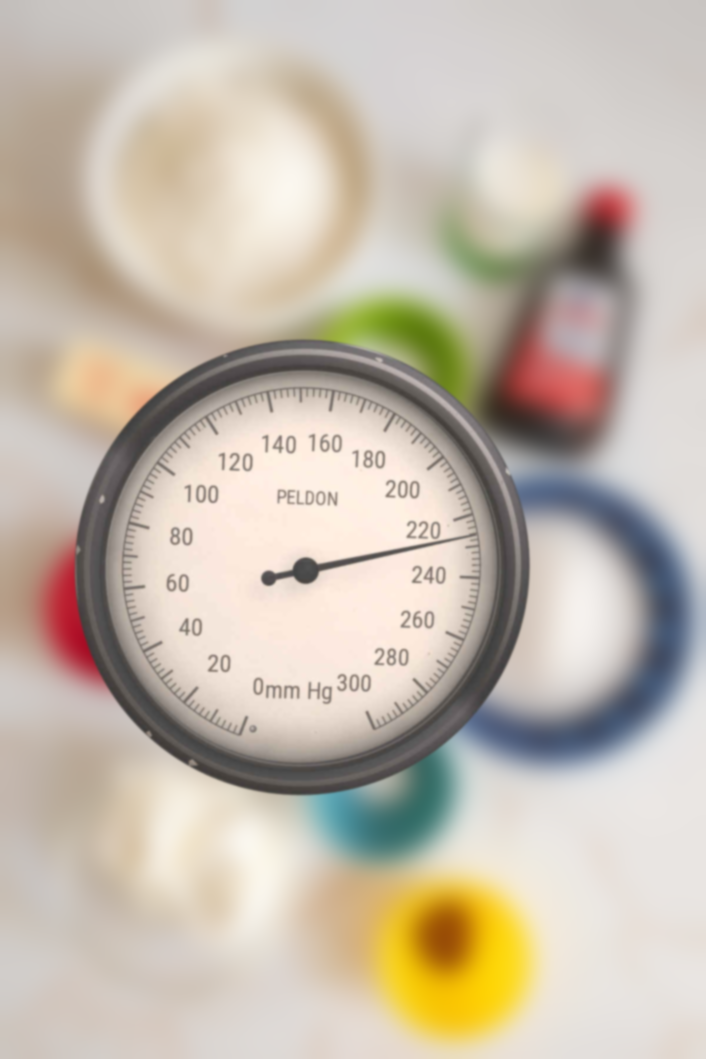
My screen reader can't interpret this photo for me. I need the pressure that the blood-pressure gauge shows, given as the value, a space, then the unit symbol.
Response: 226 mmHg
